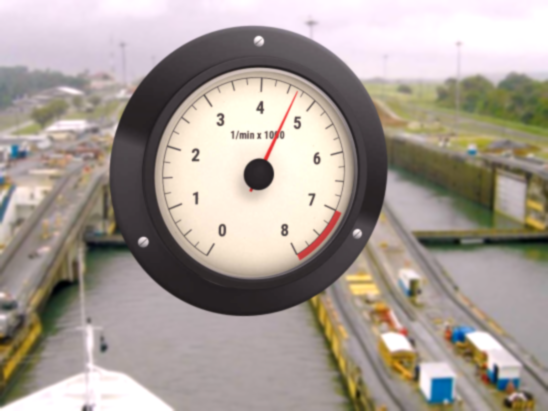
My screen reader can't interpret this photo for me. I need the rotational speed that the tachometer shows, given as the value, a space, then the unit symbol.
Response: 4625 rpm
